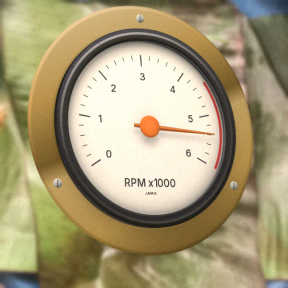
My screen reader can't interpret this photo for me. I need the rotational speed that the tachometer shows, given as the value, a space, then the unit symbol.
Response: 5400 rpm
